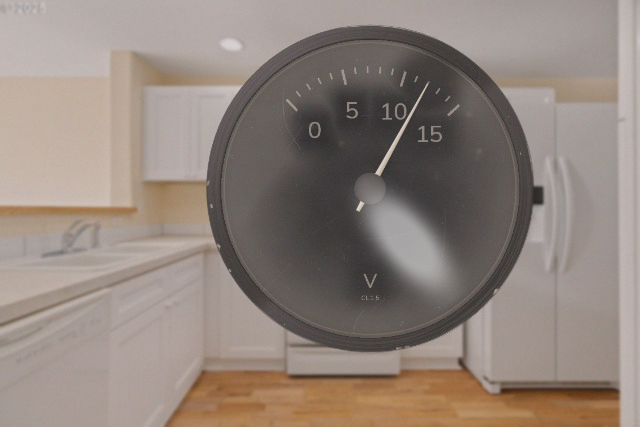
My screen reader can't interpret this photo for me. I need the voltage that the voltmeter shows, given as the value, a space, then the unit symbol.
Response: 12 V
